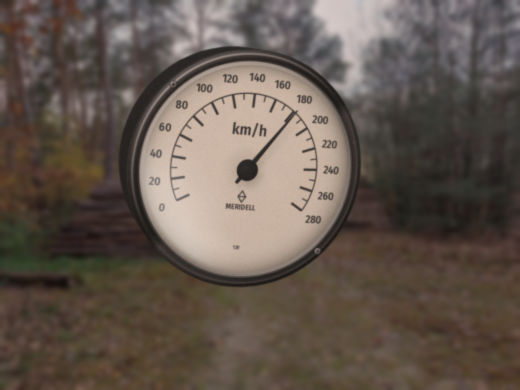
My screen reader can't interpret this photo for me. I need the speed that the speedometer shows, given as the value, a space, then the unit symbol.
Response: 180 km/h
